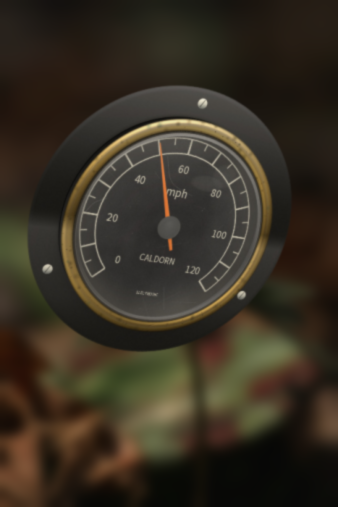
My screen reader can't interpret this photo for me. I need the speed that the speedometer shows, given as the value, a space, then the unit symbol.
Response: 50 mph
